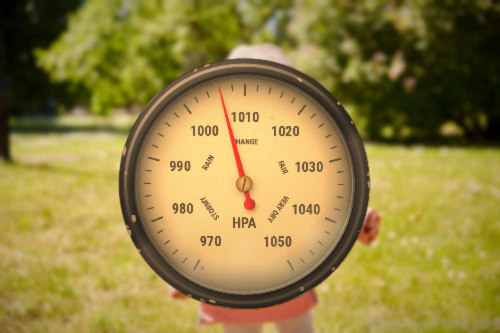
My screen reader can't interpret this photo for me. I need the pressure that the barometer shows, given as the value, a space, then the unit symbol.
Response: 1006 hPa
